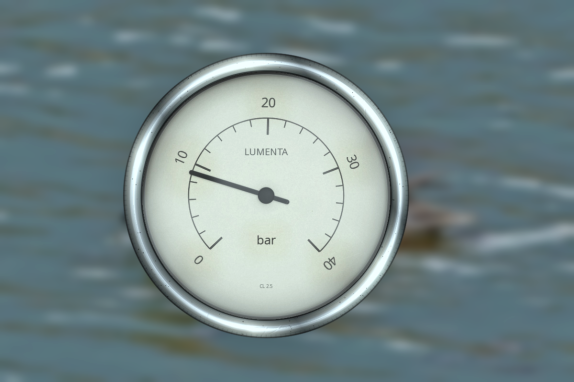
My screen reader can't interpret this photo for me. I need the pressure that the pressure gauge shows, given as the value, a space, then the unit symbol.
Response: 9 bar
